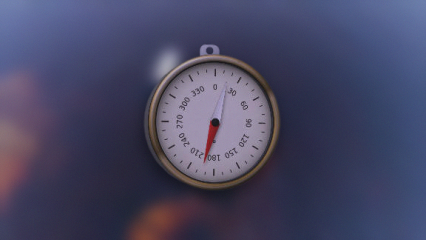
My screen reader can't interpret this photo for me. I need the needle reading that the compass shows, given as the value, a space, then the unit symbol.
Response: 195 °
